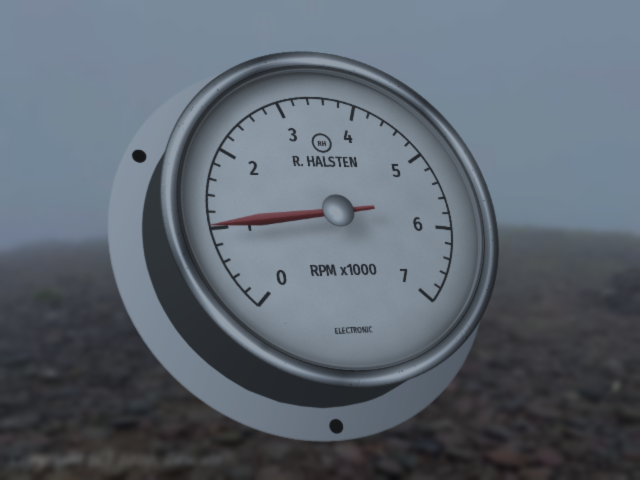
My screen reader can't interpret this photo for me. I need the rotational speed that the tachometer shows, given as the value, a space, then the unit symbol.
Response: 1000 rpm
